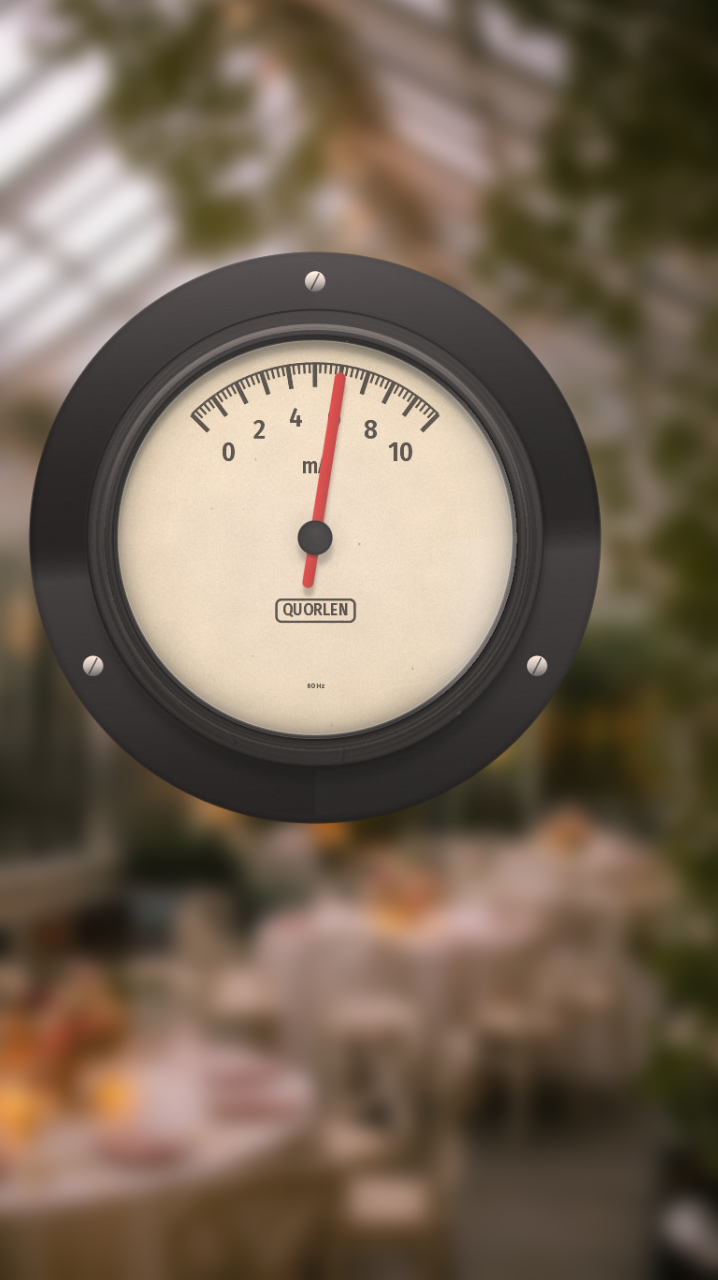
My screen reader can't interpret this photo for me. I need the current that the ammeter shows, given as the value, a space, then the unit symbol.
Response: 6 mA
